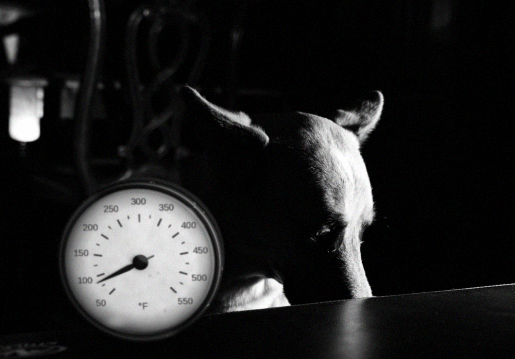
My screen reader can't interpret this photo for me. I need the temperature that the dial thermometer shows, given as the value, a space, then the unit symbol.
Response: 87.5 °F
